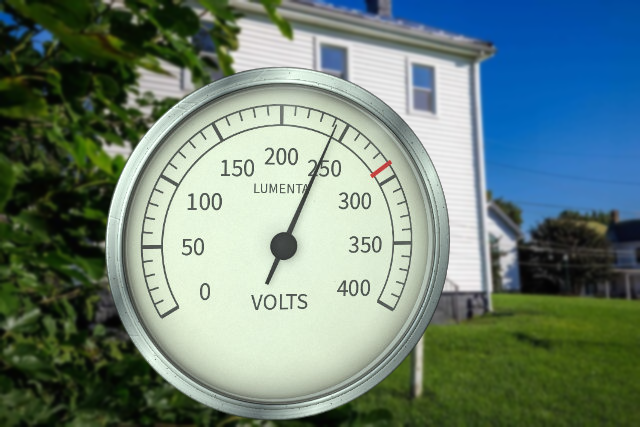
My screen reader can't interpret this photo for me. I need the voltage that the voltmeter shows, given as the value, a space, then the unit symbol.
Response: 240 V
